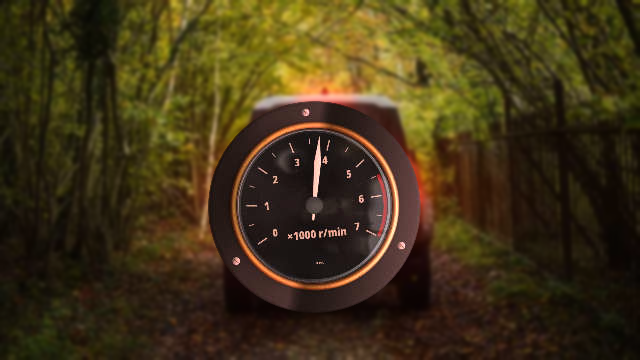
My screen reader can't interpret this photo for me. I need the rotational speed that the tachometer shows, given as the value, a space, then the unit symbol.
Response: 3750 rpm
